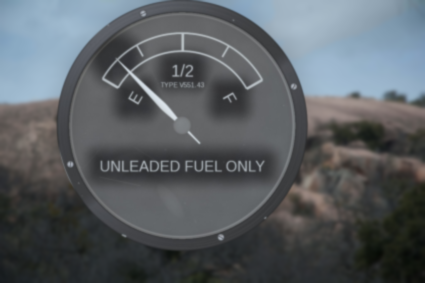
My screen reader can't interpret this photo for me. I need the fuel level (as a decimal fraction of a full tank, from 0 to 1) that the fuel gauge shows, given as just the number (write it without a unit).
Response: 0.125
